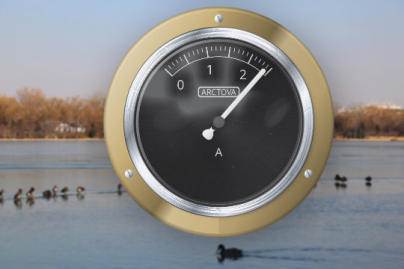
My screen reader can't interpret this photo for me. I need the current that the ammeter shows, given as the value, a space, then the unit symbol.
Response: 2.4 A
